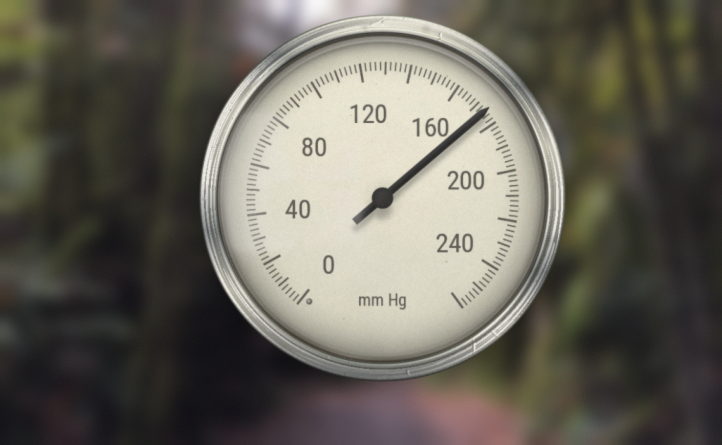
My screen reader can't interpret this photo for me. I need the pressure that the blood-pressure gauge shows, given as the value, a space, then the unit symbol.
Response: 174 mmHg
